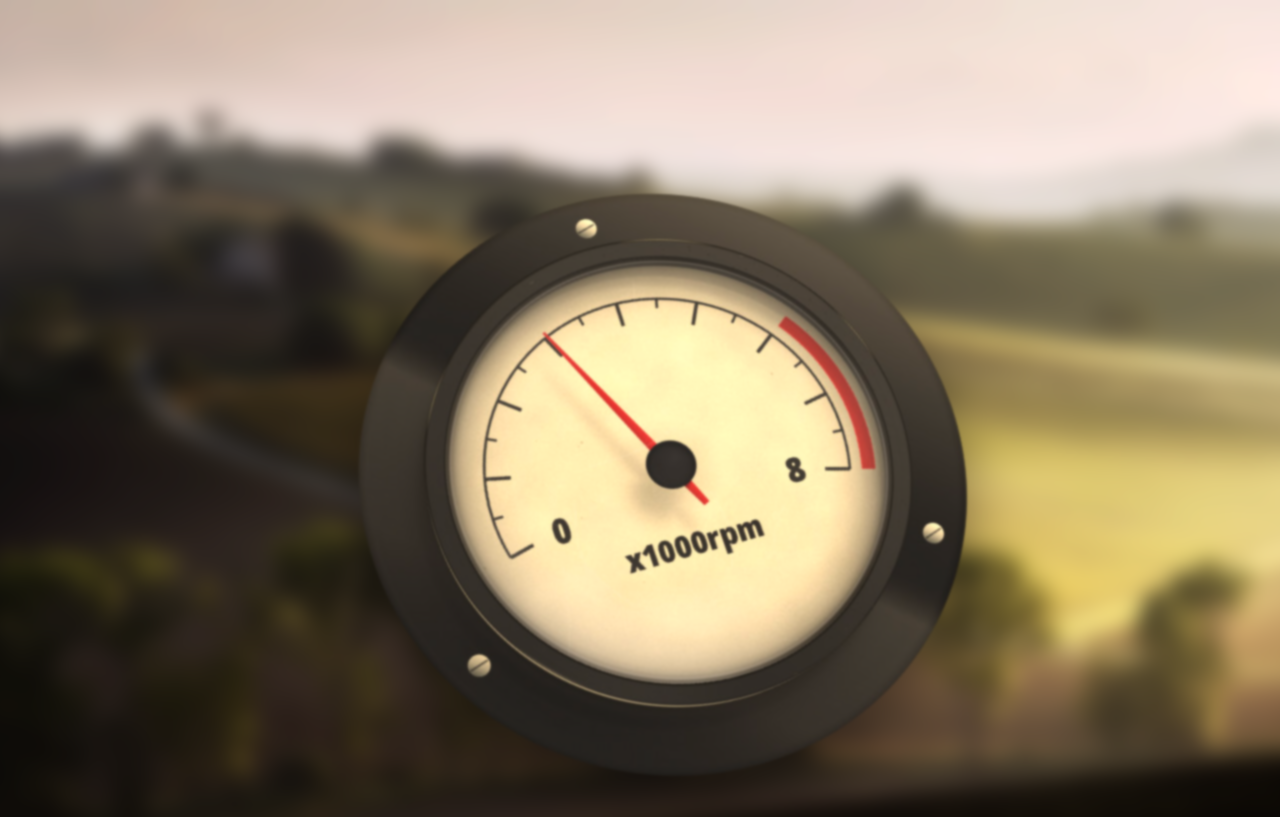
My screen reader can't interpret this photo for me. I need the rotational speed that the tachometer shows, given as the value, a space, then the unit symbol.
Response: 3000 rpm
